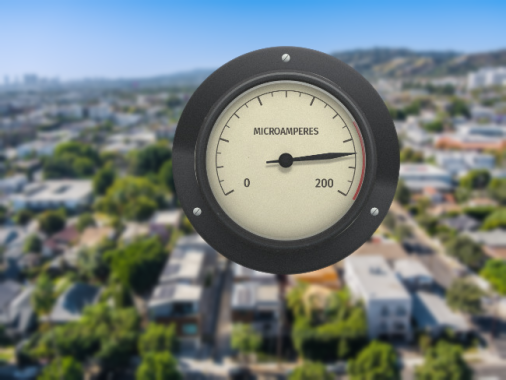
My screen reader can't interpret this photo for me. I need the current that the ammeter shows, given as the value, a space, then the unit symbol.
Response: 170 µA
